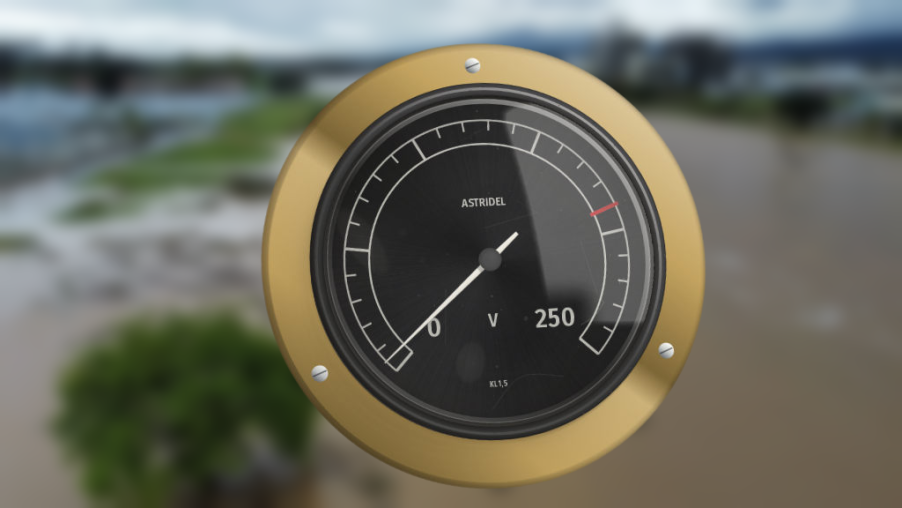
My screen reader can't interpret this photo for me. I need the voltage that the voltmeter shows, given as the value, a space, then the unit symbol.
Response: 5 V
